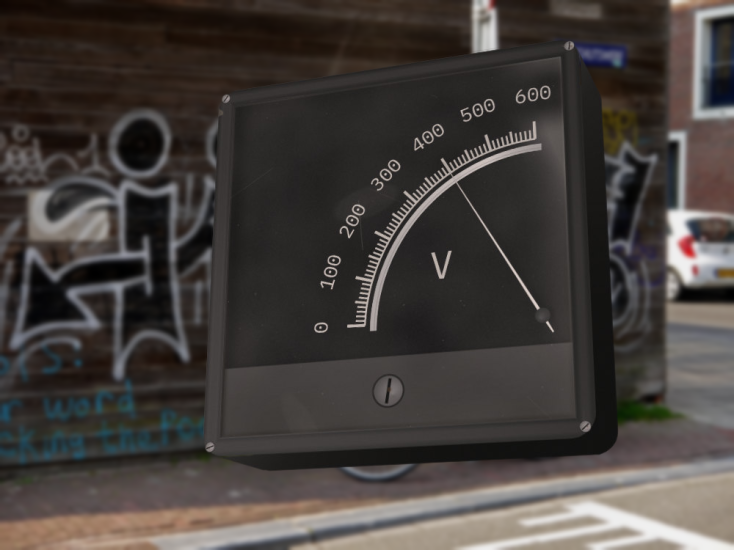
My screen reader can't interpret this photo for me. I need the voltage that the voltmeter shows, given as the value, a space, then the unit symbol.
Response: 400 V
